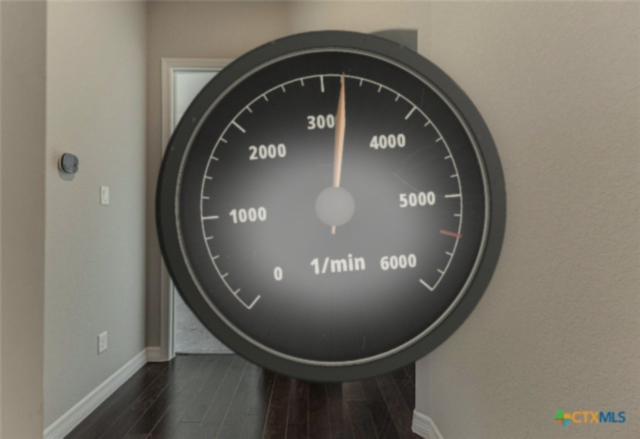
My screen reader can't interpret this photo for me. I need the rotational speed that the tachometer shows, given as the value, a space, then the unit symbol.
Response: 3200 rpm
